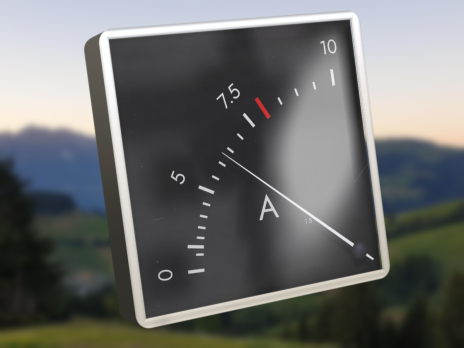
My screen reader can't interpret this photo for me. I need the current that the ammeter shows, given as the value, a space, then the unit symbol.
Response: 6.25 A
